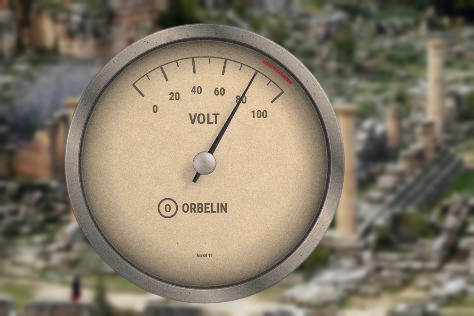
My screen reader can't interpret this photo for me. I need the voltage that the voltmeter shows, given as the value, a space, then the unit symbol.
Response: 80 V
